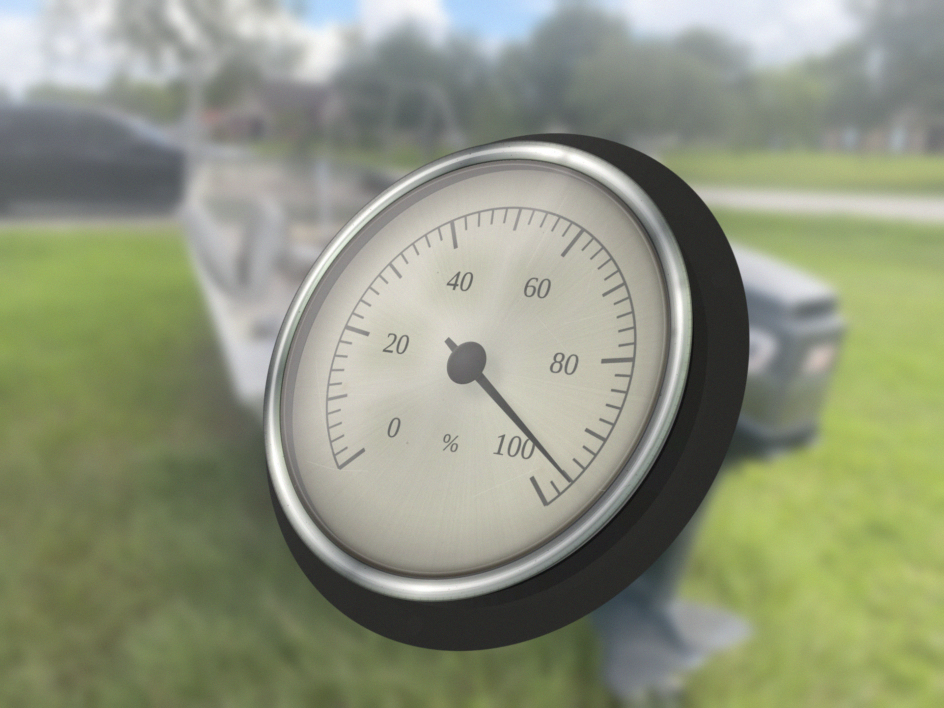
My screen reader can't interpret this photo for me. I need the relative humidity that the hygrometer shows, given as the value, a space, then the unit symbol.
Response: 96 %
